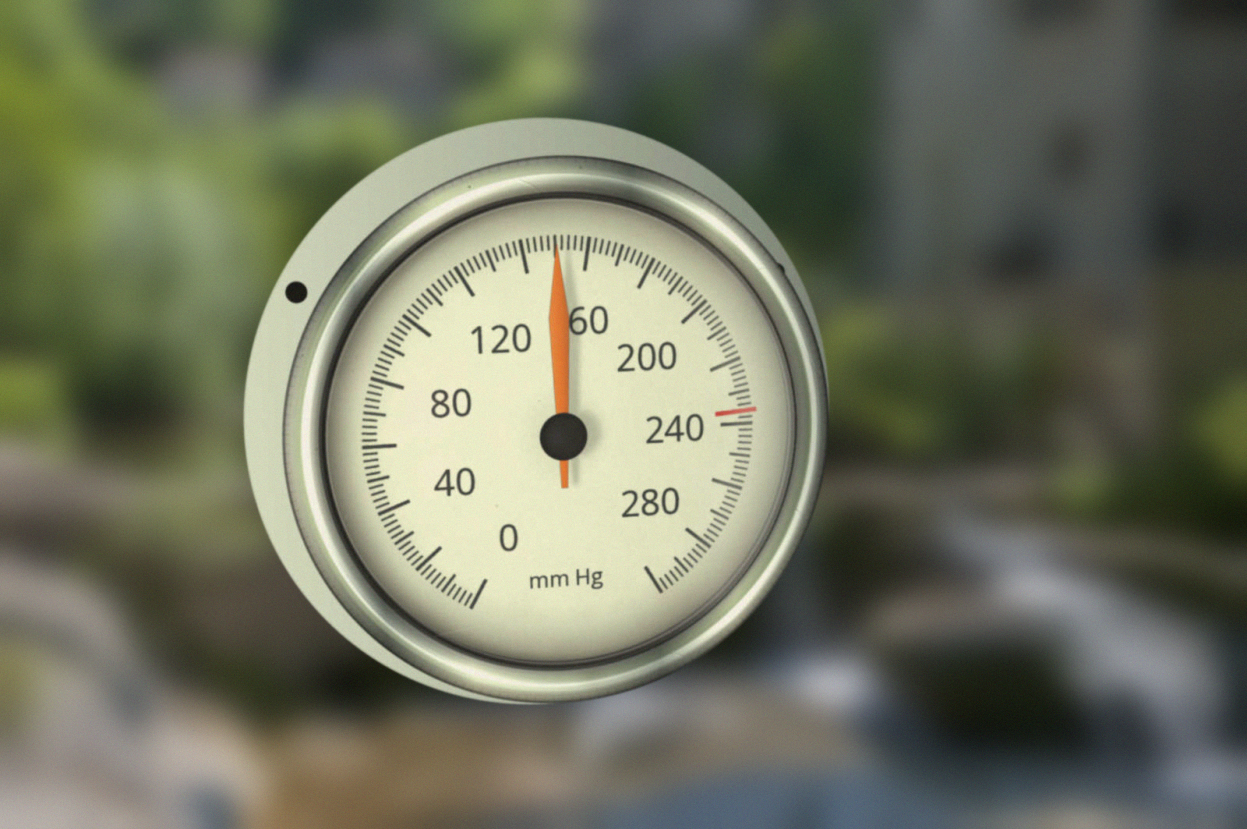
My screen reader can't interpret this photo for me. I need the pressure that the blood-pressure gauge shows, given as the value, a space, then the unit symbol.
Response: 150 mmHg
